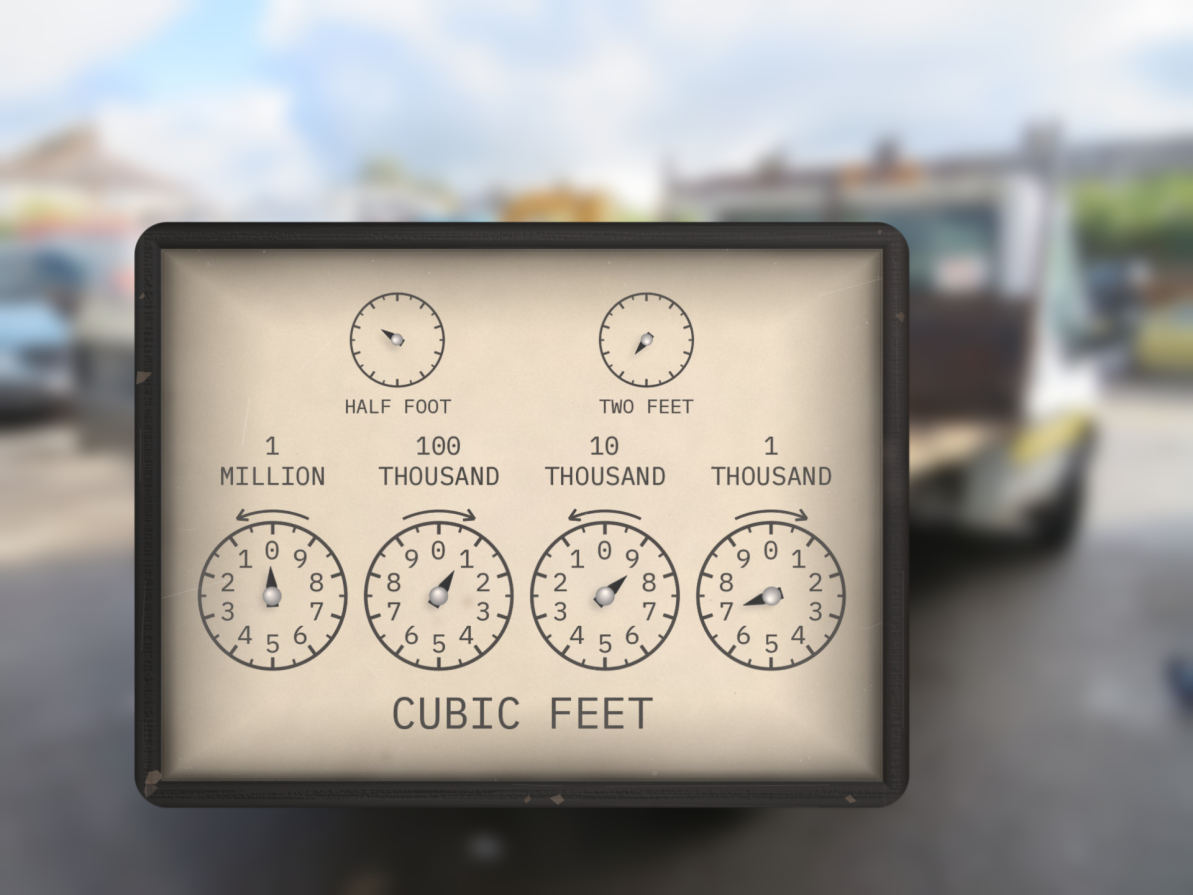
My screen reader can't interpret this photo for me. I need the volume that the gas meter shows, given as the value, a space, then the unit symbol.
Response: 8700 ft³
